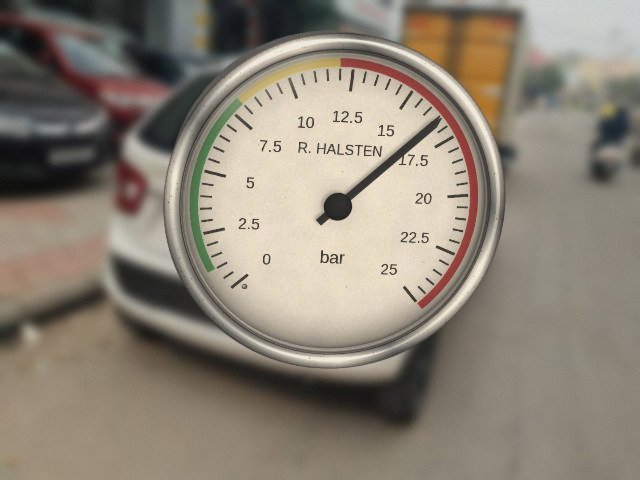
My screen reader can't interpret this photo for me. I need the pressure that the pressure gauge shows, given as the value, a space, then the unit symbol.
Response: 16.5 bar
